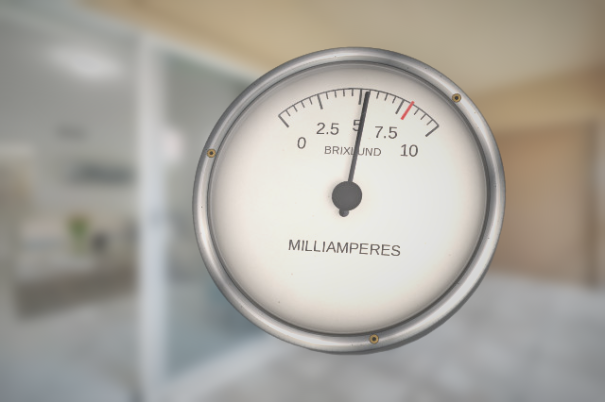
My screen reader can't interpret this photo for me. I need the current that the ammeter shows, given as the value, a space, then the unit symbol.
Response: 5.5 mA
